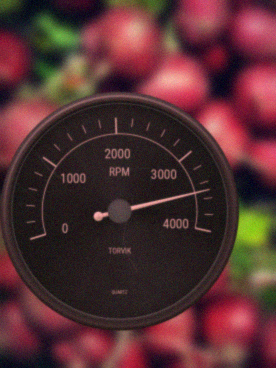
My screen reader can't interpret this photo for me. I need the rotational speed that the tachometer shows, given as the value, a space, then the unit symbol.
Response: 3500 rpm
